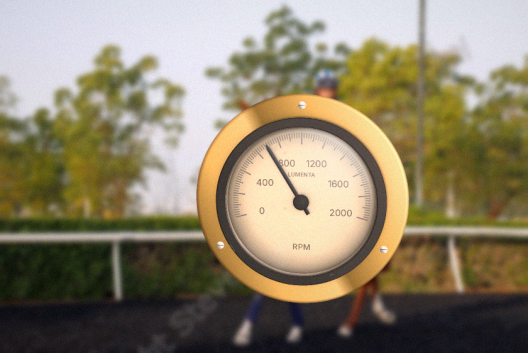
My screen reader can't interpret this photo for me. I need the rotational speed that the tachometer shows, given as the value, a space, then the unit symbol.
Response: 700 rpm
